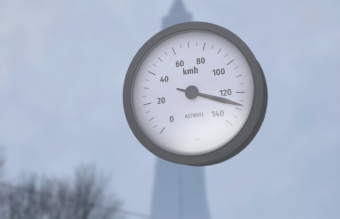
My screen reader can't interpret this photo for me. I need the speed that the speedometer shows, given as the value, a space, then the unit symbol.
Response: 127.5 km/h
